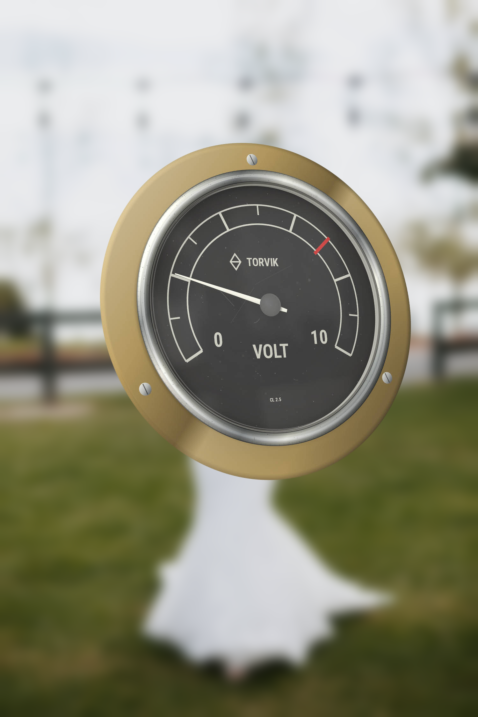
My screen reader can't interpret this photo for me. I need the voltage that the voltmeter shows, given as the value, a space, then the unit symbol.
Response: 2 V
